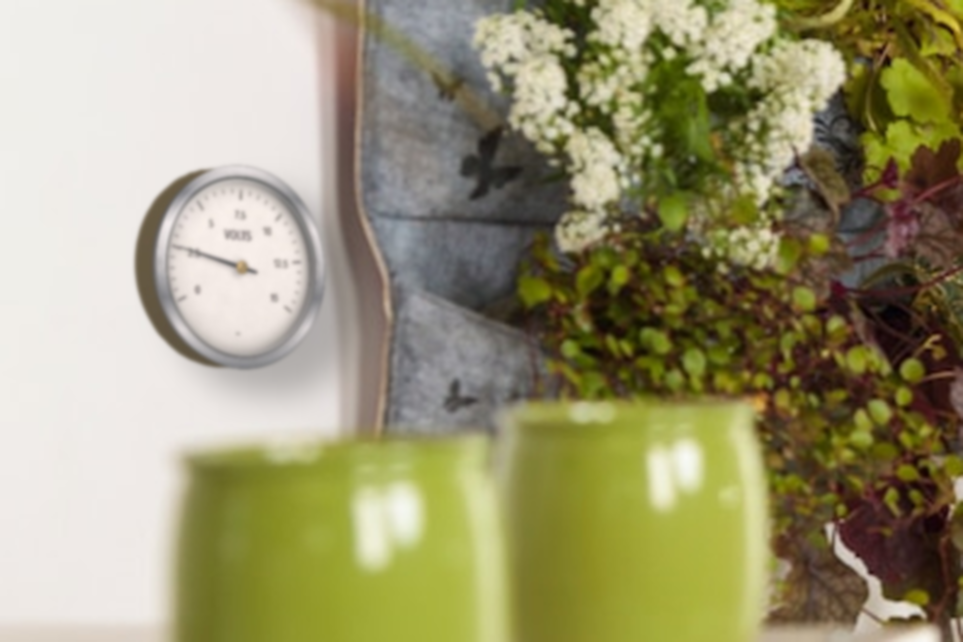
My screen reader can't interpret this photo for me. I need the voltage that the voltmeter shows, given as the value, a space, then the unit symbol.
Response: 2.5 V
